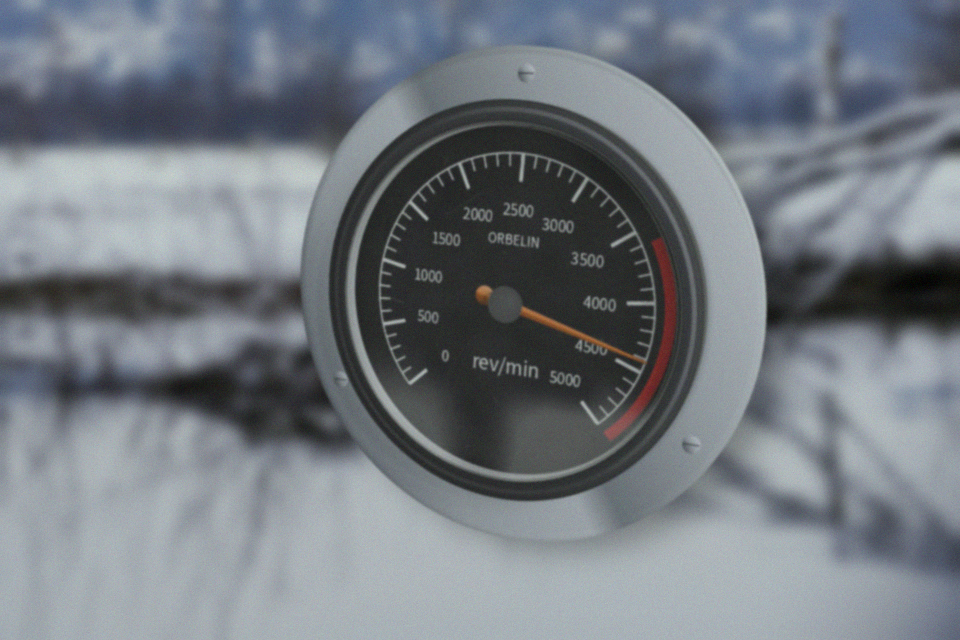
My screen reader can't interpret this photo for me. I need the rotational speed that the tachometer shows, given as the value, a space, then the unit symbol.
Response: 4400 rpm
